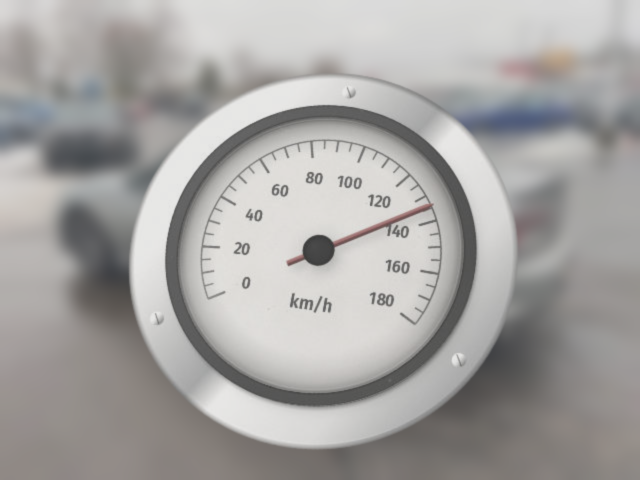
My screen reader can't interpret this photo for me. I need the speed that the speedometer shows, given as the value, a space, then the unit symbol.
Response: 135 km/h
